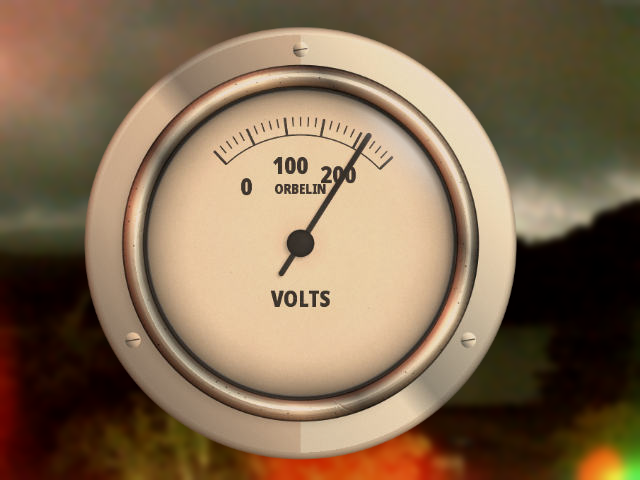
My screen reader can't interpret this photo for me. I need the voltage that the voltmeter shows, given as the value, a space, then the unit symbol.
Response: 210 V
